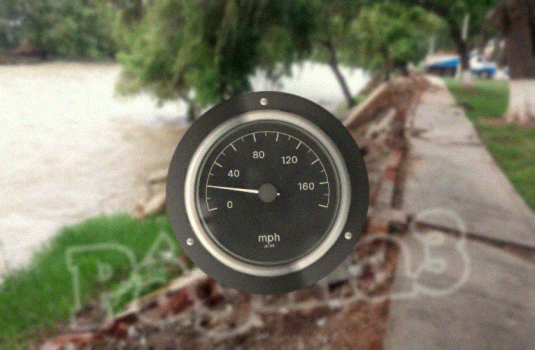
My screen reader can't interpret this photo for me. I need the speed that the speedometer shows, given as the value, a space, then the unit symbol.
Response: 20 mph
